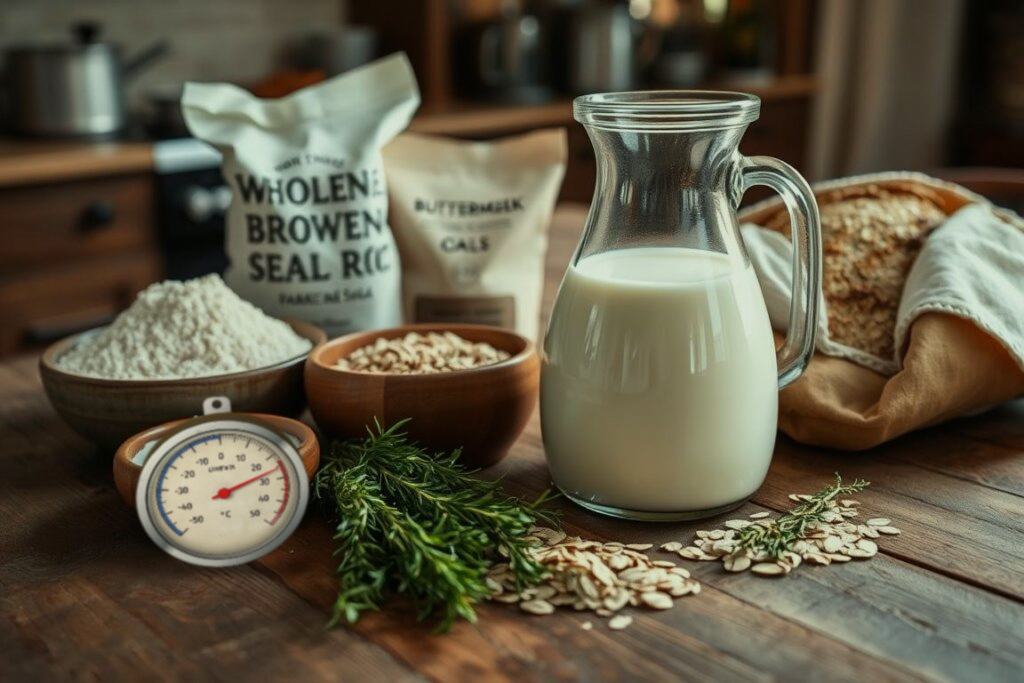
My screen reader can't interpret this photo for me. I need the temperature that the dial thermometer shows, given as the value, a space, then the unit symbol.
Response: 25 °C
